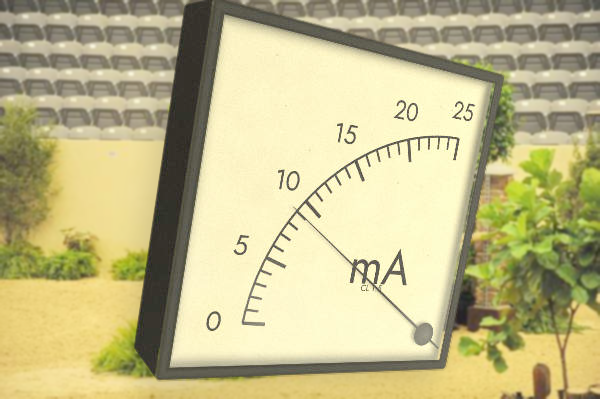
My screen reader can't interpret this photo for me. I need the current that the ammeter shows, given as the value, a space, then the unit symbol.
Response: 9 mA
